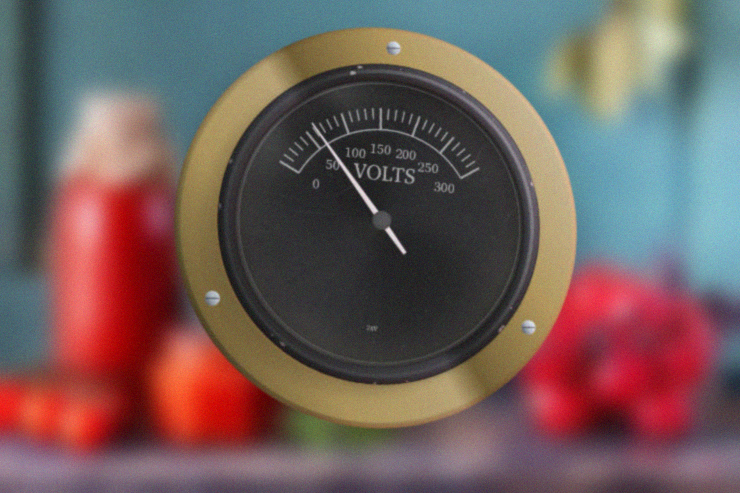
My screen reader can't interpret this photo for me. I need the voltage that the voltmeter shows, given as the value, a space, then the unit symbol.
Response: 60 V
